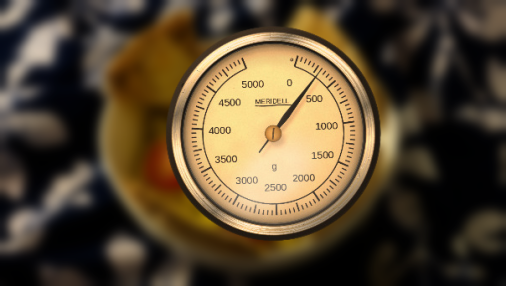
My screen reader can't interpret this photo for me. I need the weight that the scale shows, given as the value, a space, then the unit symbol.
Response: 300 g
